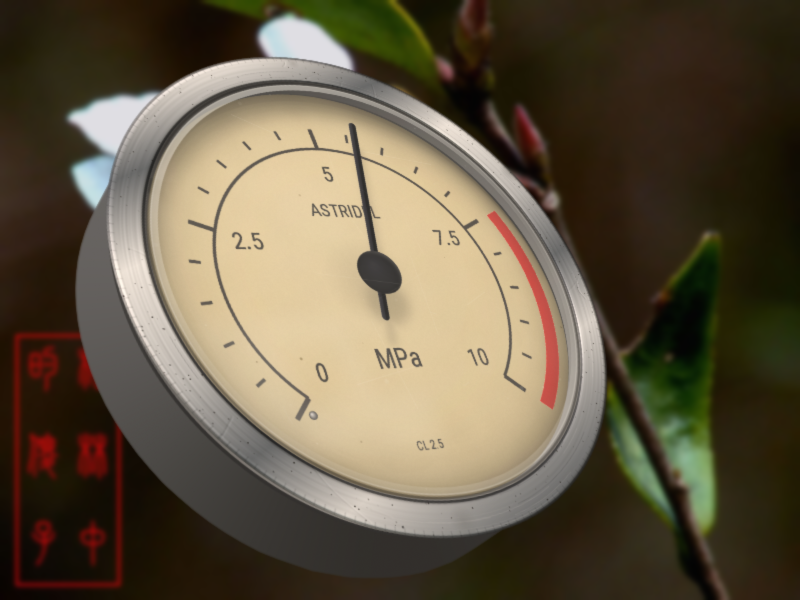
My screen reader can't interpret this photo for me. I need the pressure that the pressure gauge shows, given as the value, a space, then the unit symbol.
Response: 5.5 MPa
